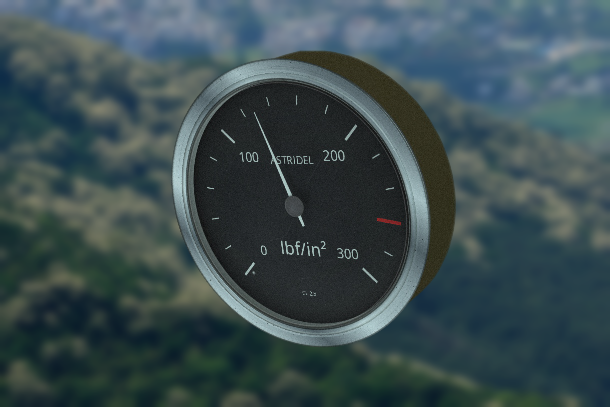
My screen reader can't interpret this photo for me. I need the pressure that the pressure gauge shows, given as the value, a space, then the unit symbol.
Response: 130 psi
